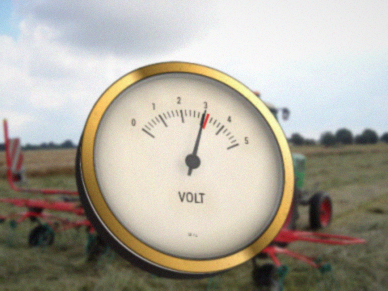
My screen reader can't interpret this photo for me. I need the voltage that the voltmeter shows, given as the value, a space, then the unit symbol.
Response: 3 V
